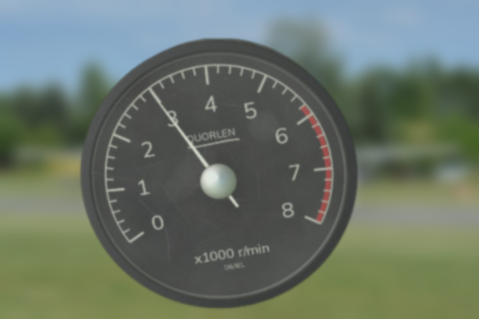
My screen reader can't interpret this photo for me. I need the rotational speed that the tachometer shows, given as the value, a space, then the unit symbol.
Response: 3000 rpm
